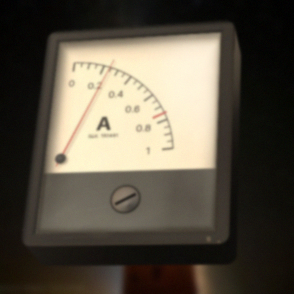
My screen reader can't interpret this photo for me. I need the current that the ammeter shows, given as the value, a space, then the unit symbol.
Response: 0.25 A
